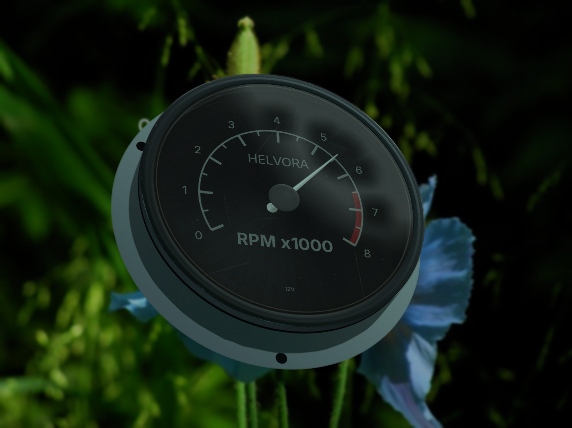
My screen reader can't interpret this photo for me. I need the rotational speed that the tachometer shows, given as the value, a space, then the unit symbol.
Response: 5500 rpm
